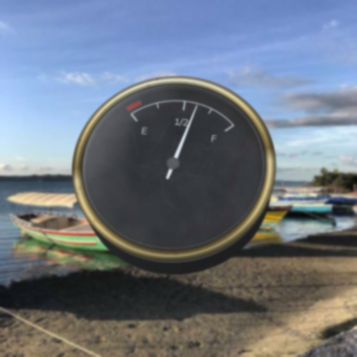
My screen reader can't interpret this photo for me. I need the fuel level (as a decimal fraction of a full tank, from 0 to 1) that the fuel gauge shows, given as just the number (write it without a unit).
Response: 0.625
